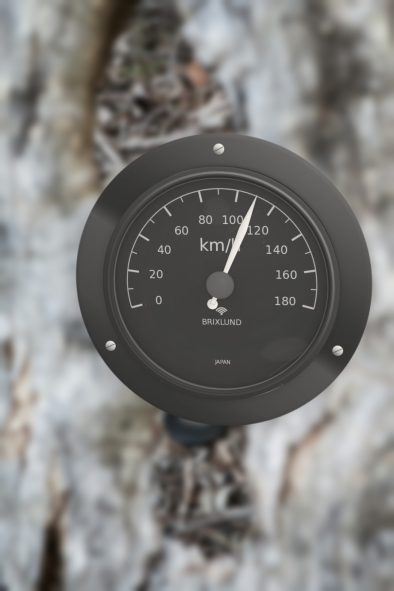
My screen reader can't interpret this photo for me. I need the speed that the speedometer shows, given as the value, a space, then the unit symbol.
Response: 110 km/h
